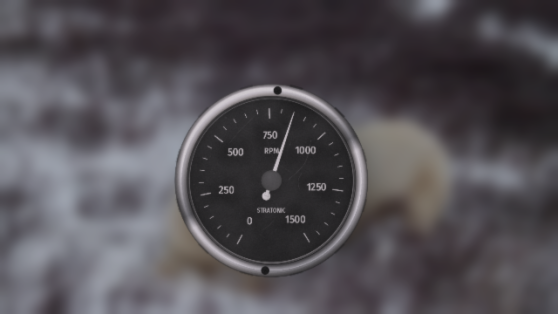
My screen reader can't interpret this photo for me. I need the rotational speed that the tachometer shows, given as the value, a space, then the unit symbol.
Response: 850 rpm
